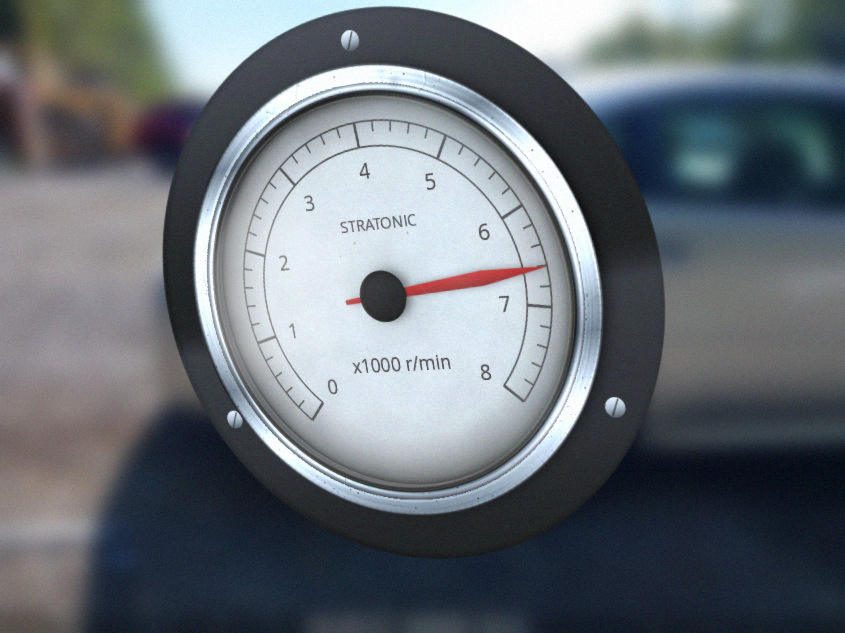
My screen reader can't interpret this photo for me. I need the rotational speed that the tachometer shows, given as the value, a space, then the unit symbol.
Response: 6600 rpm
